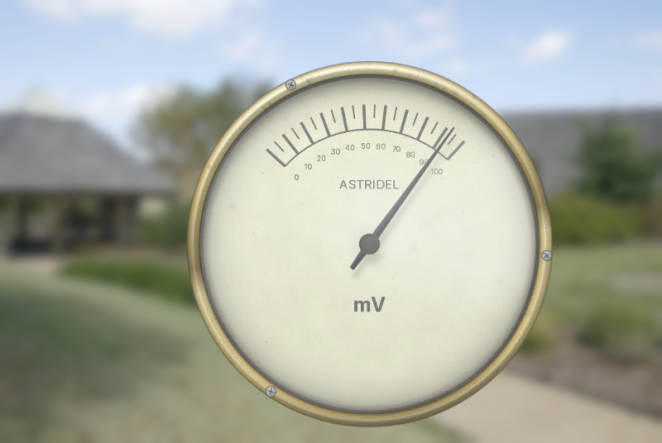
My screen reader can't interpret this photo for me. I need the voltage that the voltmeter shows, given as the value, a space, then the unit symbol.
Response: 92.5 mV
